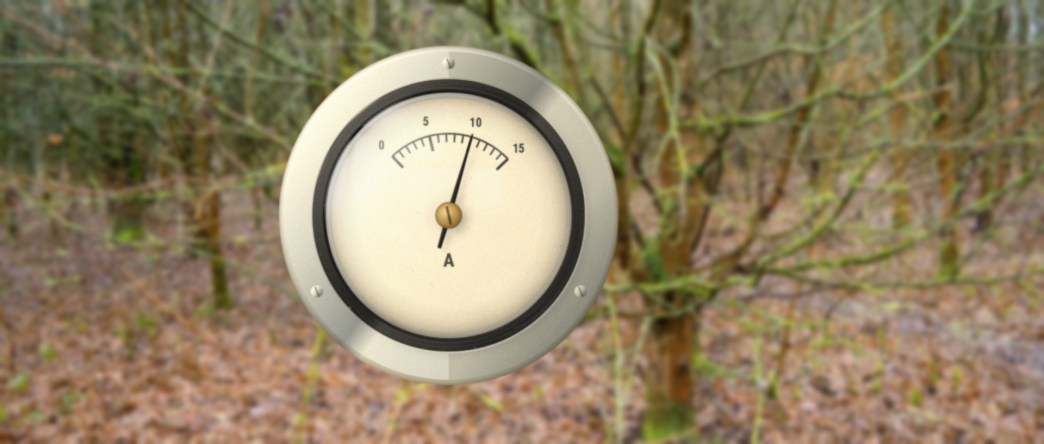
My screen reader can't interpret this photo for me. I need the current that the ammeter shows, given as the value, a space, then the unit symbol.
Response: 10 A
